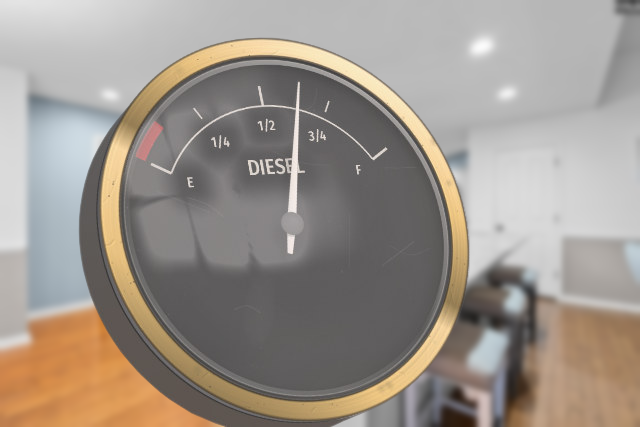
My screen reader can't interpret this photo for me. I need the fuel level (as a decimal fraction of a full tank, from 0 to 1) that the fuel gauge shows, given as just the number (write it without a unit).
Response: 0.625
